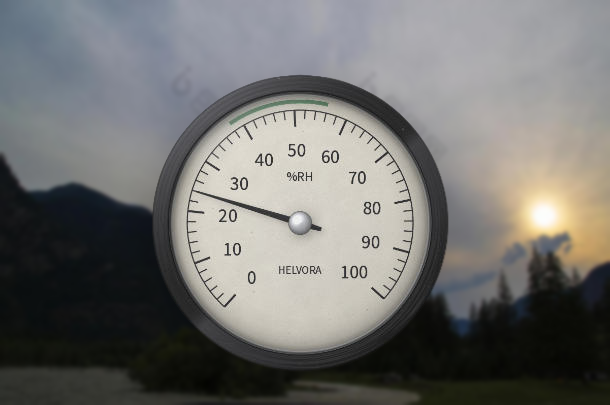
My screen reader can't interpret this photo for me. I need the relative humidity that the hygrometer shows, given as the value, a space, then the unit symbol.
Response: 24 %
